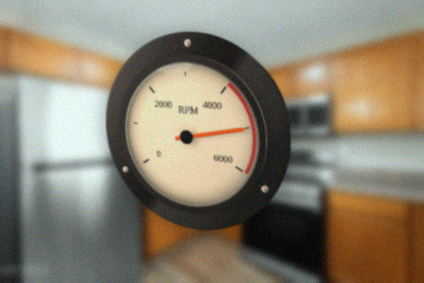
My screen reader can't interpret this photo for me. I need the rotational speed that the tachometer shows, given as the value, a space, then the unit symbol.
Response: 5000 rpm
